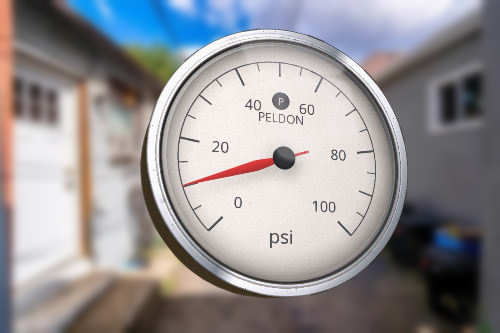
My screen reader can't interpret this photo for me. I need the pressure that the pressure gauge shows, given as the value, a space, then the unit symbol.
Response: 10 psi
